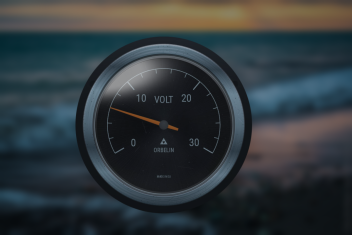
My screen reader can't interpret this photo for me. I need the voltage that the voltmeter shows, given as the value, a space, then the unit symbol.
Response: 6 V
